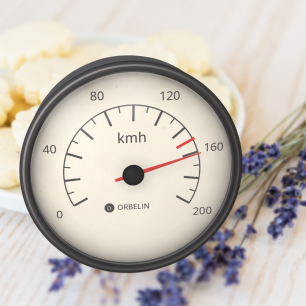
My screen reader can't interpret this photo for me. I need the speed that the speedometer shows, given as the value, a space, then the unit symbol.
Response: 160 km/h
